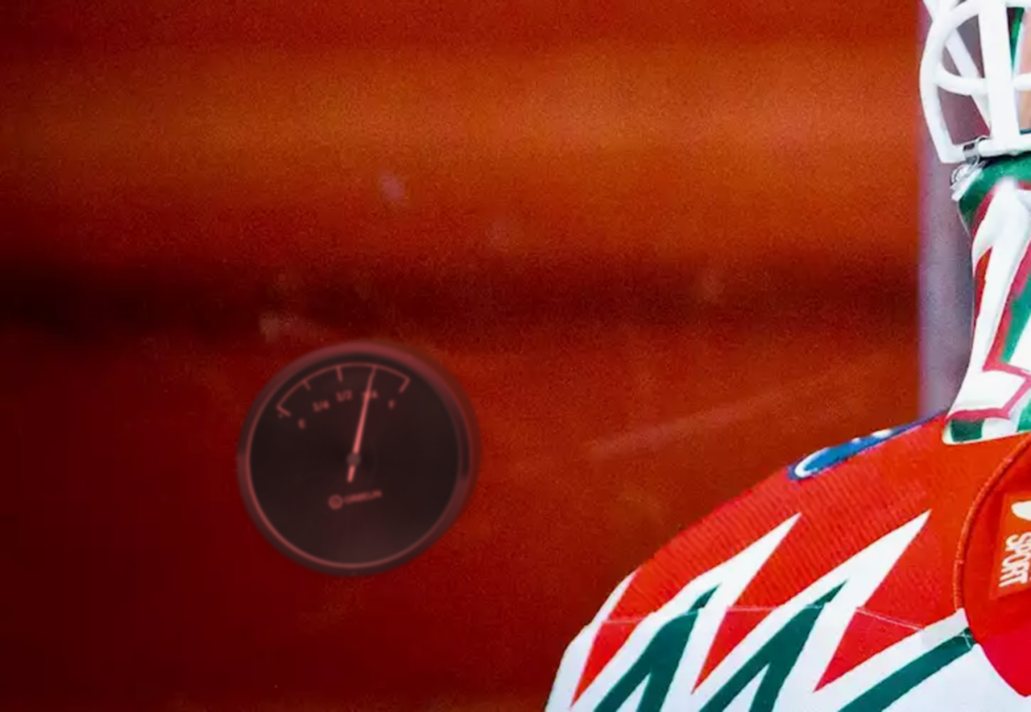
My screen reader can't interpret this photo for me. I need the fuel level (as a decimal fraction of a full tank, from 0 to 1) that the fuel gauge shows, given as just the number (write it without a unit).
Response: 0.75
